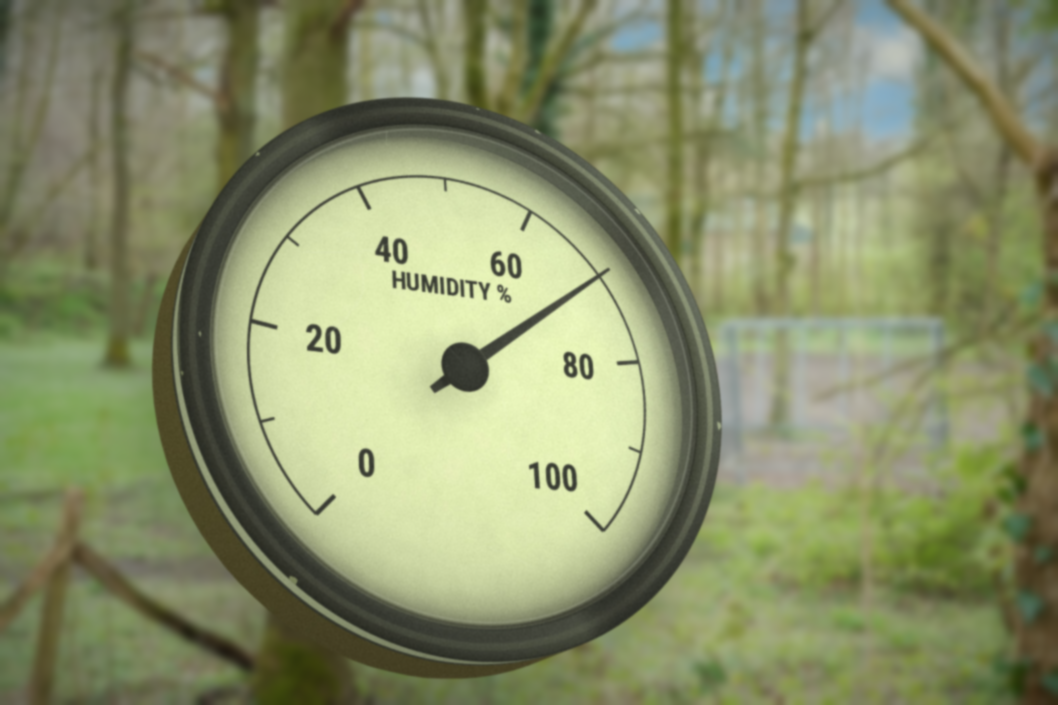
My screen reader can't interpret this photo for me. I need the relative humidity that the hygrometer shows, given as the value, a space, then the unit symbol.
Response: 70 %
